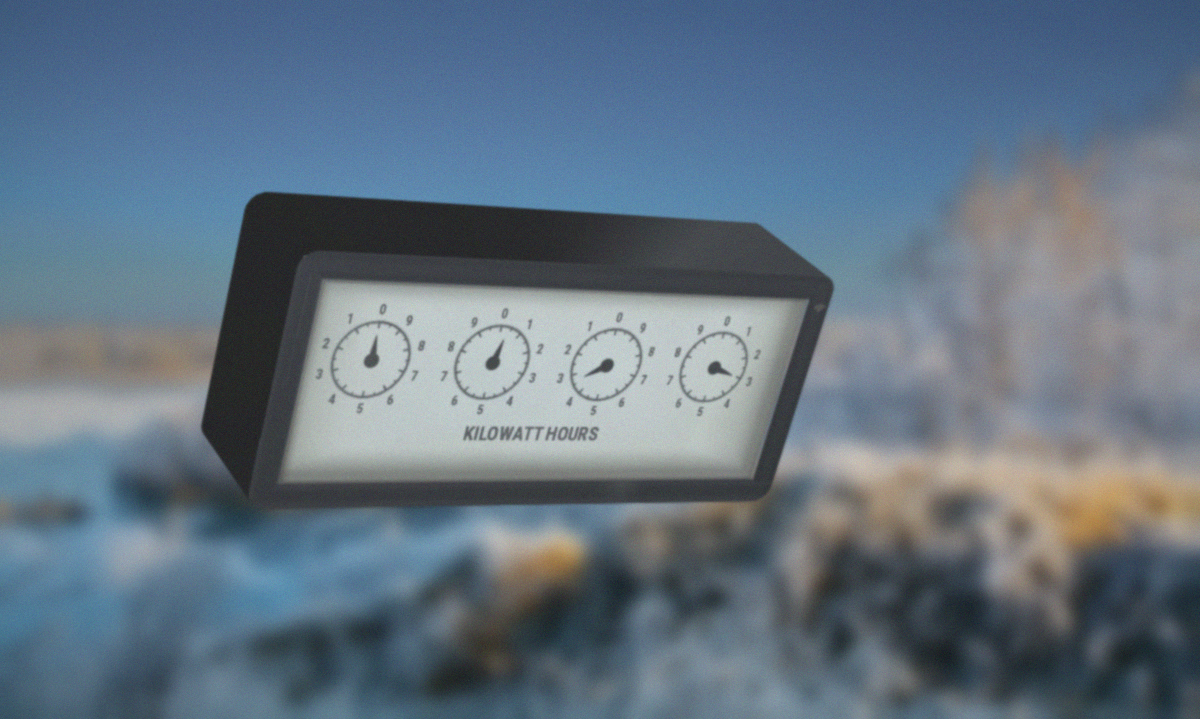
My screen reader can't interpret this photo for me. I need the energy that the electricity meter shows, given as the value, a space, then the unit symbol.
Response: 33 kWh
